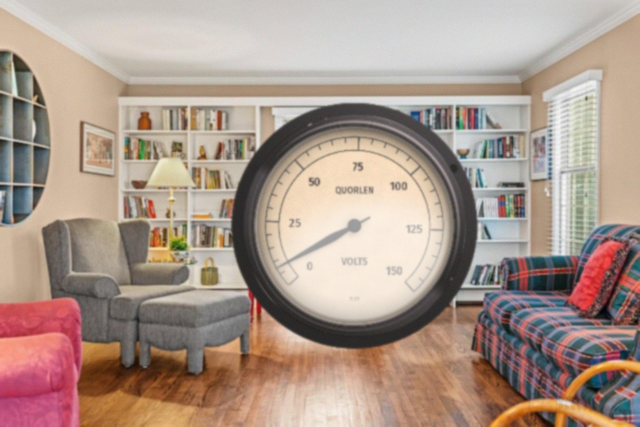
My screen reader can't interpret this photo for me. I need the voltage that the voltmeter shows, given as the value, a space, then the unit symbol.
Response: 7.5 V
